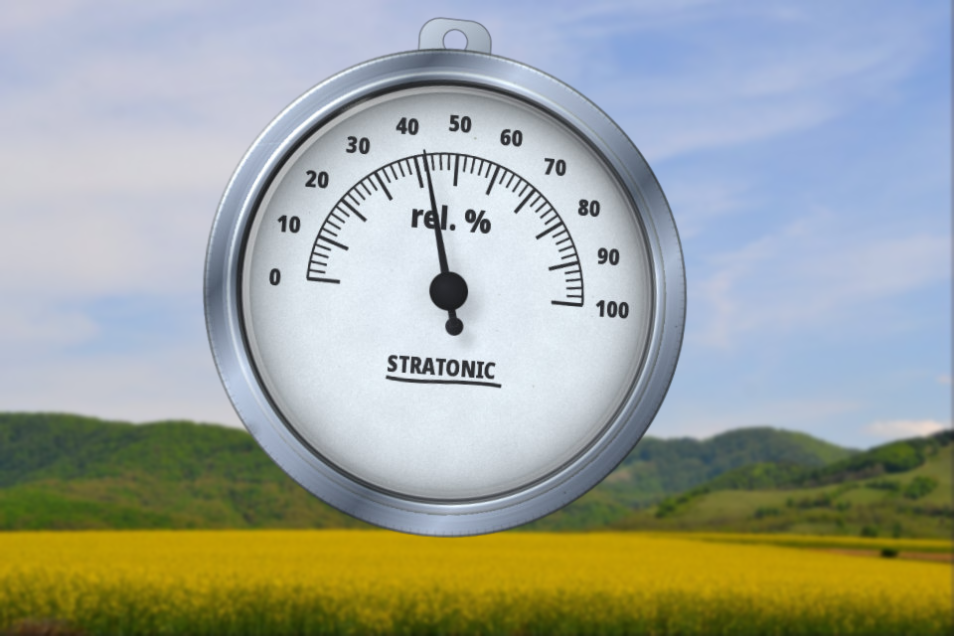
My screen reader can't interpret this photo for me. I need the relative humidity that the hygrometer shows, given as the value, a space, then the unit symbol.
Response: 42 %
